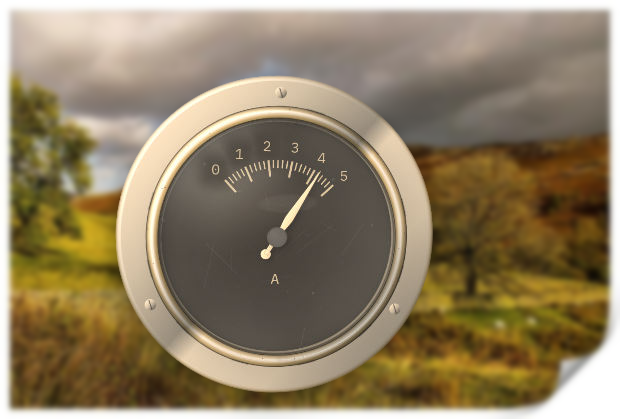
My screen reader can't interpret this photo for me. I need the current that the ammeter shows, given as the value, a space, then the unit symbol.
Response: 4.2 A
